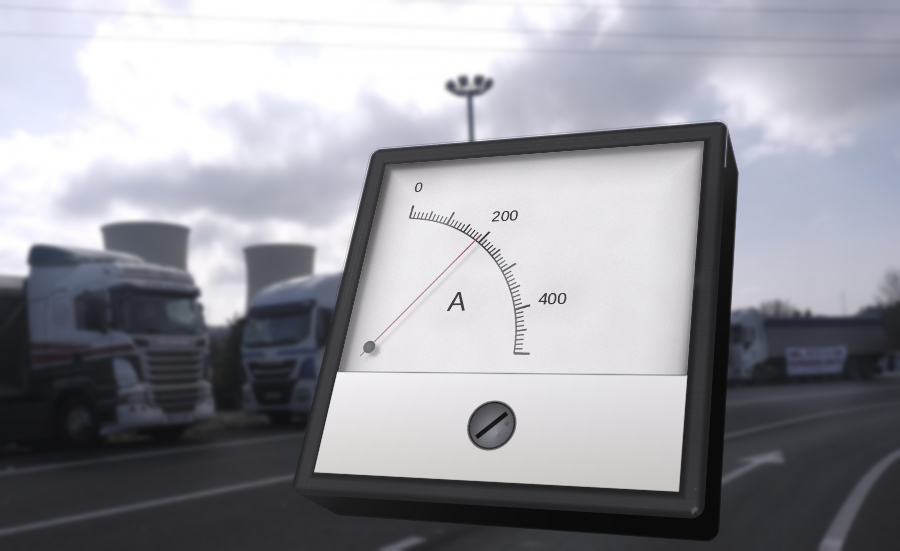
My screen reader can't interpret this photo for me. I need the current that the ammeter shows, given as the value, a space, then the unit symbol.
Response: 200 A
